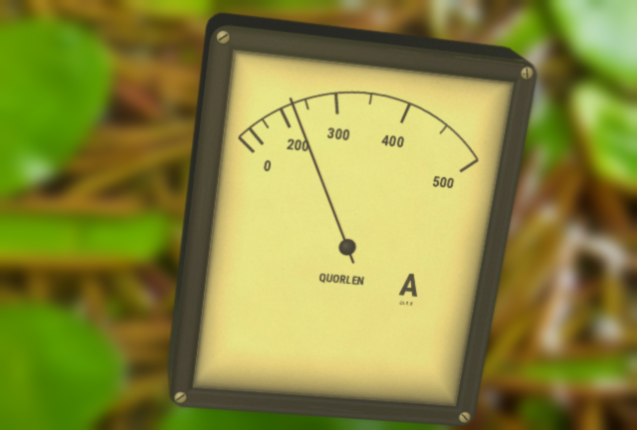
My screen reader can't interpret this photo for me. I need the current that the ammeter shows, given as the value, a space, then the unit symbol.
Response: 225 A
